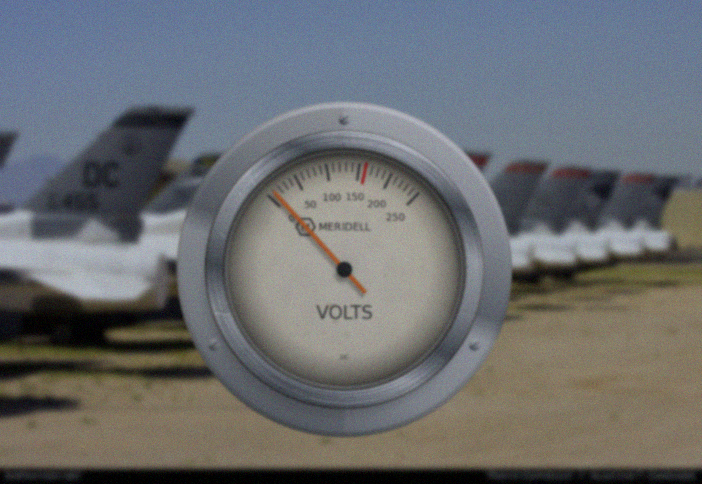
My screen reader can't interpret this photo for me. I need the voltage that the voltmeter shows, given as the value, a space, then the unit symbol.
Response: 10 V
